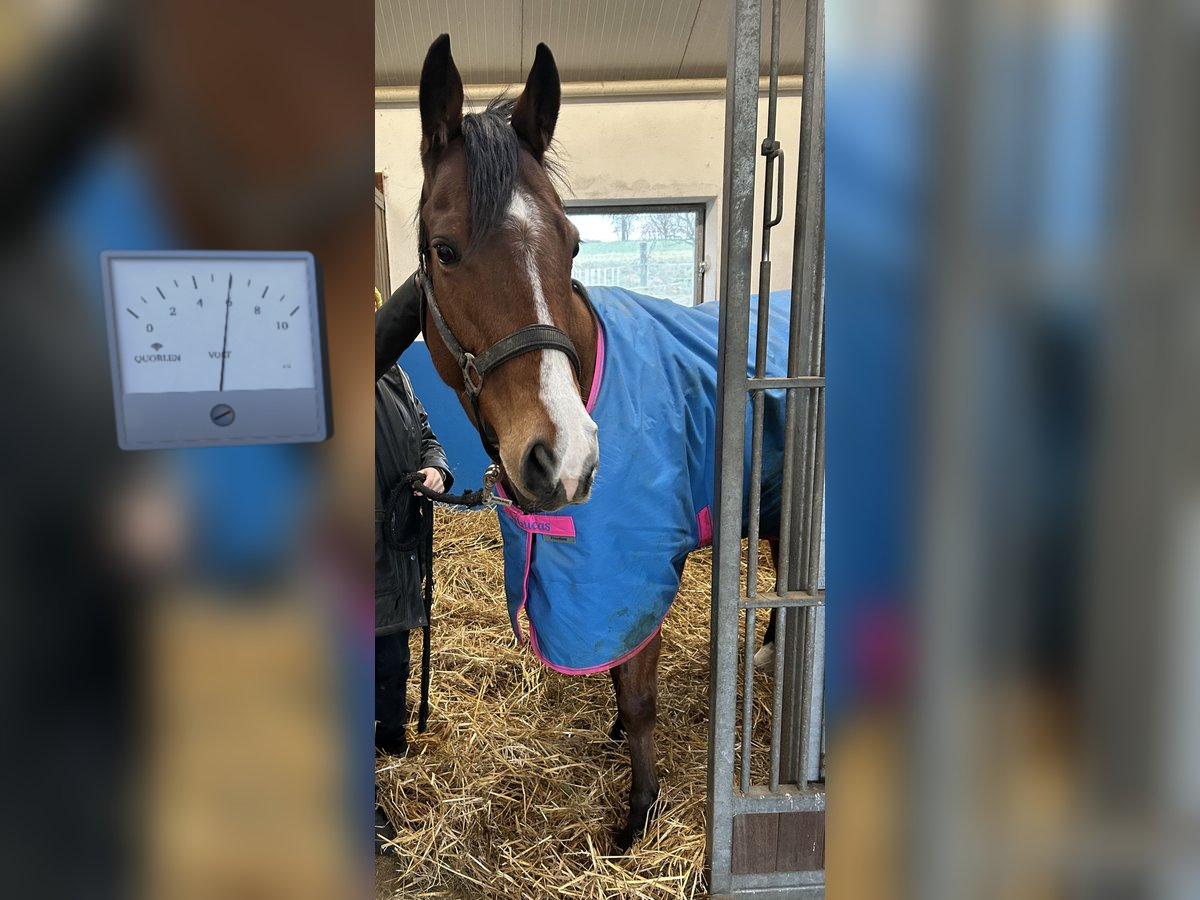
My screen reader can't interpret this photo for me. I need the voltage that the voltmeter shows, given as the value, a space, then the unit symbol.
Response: 6 V
